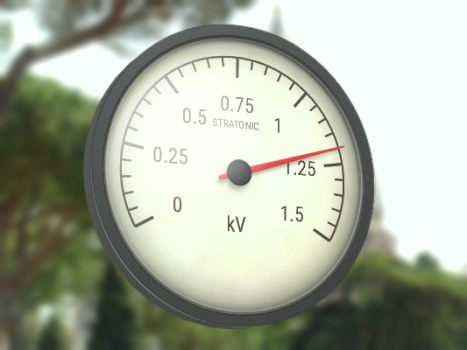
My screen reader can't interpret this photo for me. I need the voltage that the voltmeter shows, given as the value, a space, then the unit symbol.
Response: 1.2 kV
